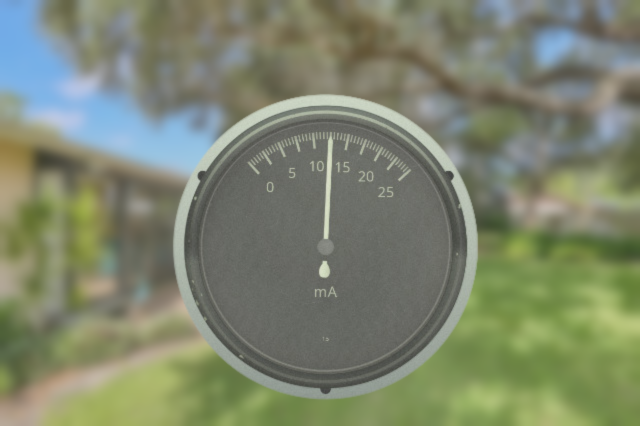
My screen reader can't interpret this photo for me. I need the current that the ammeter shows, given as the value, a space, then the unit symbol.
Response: 12.5 mA
